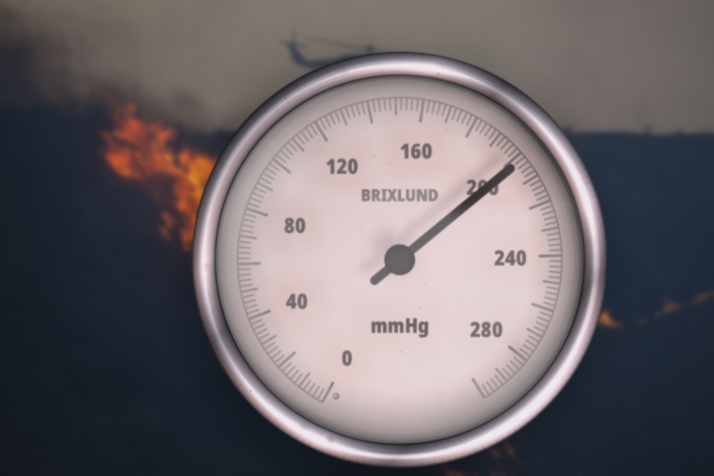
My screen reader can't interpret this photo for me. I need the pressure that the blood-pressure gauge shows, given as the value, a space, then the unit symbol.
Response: 202 mmHg
